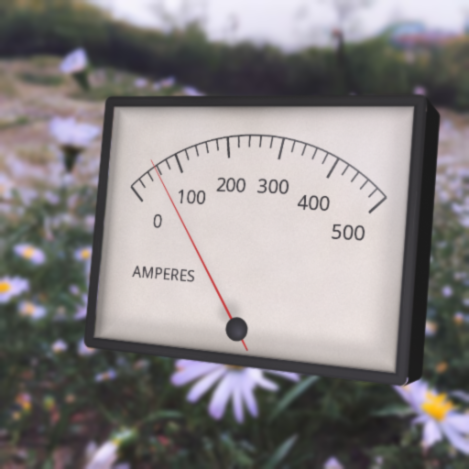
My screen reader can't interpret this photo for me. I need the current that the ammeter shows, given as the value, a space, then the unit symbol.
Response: 60 A
